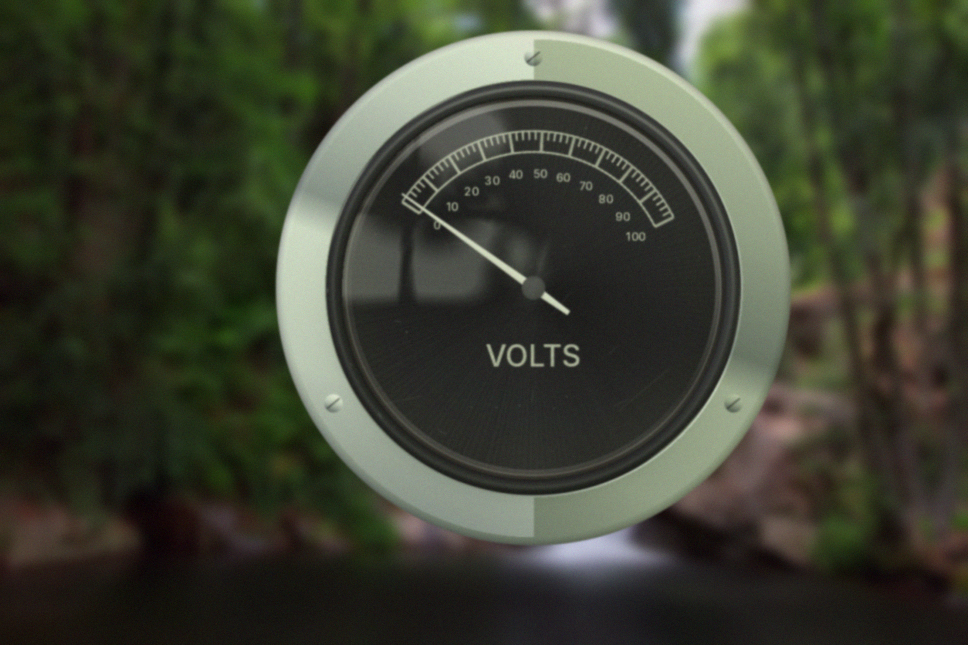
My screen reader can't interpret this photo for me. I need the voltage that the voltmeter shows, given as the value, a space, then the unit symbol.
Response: 2 V
